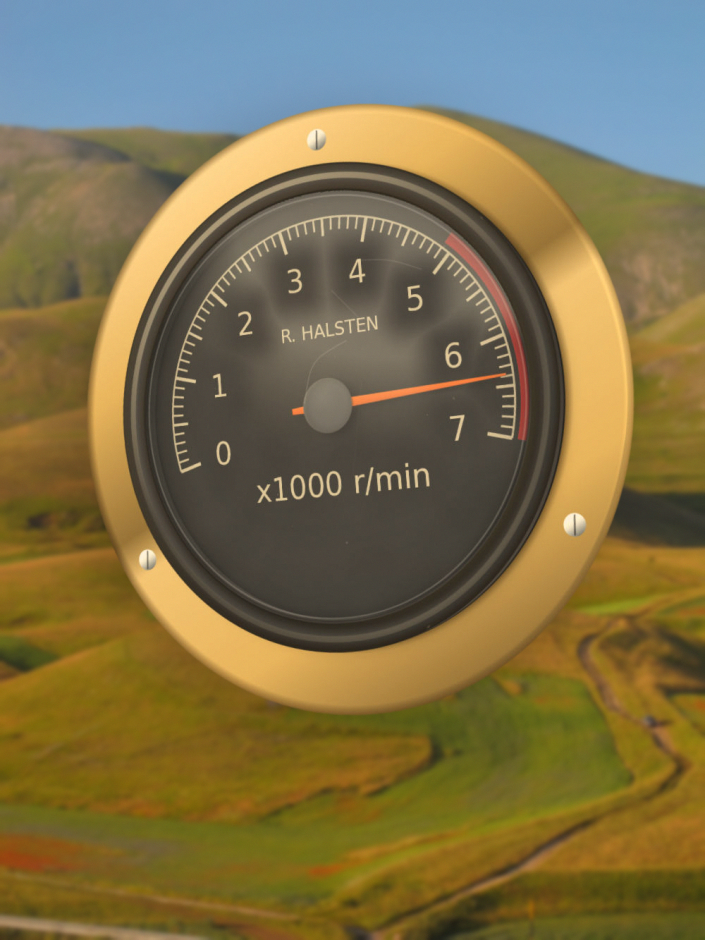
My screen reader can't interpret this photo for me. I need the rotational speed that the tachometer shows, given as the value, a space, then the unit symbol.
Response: 6400 rpm
